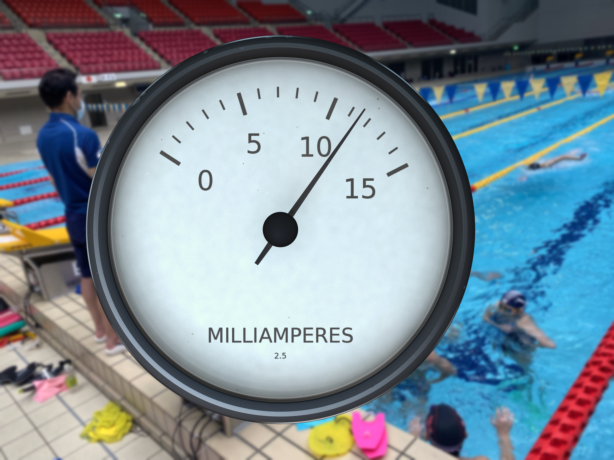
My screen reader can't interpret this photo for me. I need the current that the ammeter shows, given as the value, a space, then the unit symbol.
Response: 11.5 mA
